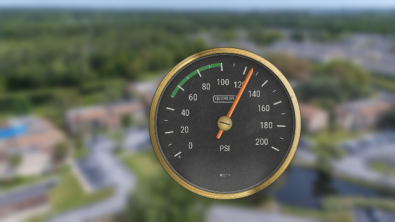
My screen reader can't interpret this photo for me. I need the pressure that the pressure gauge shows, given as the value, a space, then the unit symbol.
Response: 125 psi
